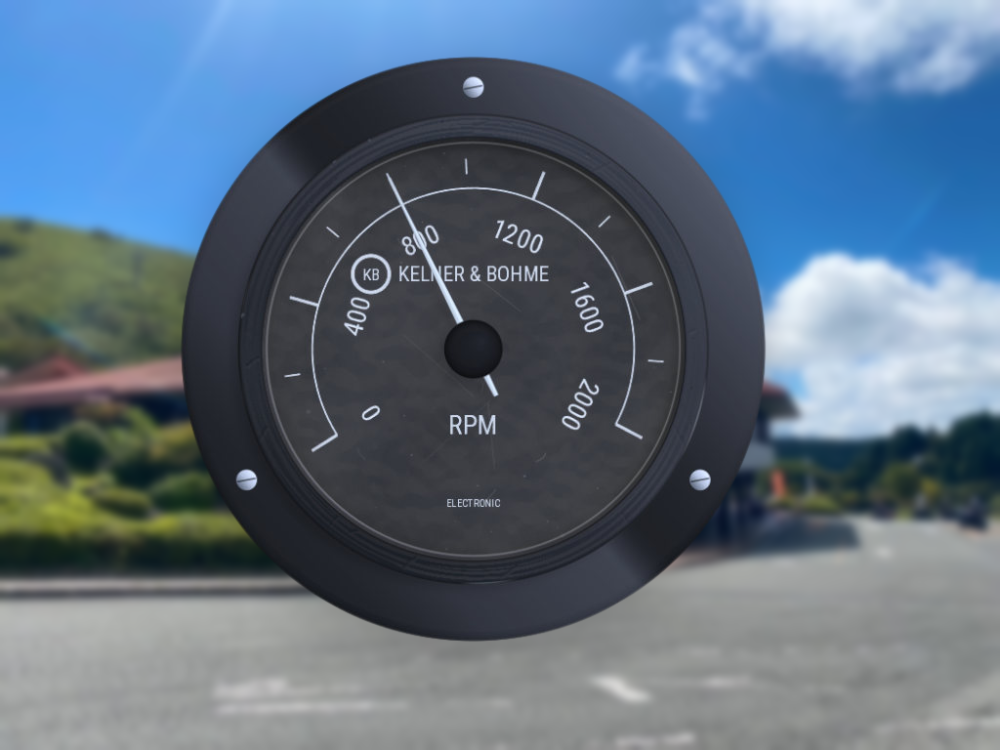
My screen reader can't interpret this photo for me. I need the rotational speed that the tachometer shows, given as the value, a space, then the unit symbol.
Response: 800 rpm
